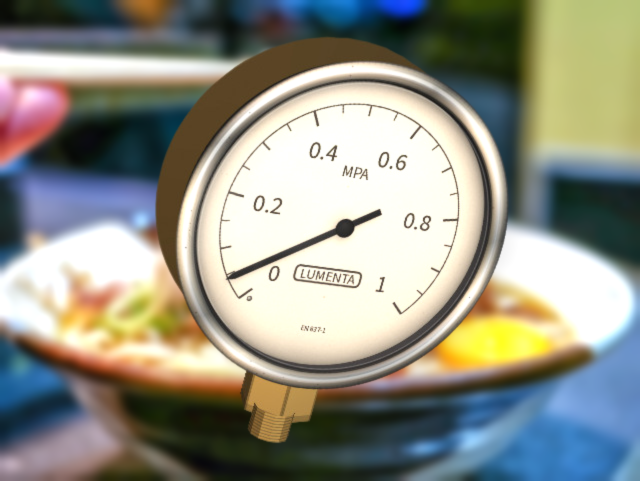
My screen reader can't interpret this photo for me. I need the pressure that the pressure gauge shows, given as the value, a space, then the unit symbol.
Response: 0.05 MPa
